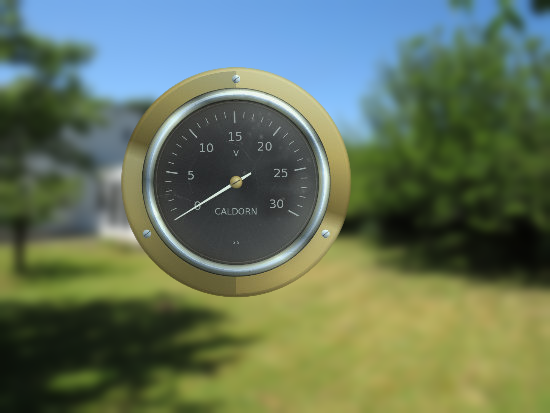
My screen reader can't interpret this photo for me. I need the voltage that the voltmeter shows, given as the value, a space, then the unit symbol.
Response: 0 V
